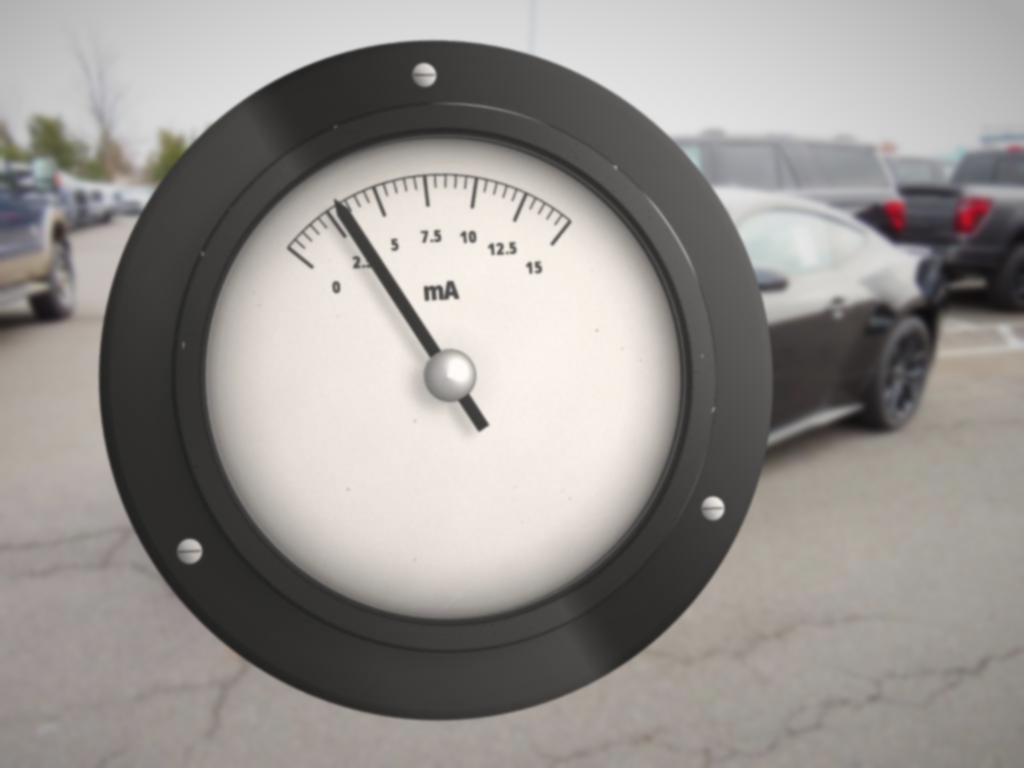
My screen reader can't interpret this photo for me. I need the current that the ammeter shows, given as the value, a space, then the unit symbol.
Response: 3 mA
